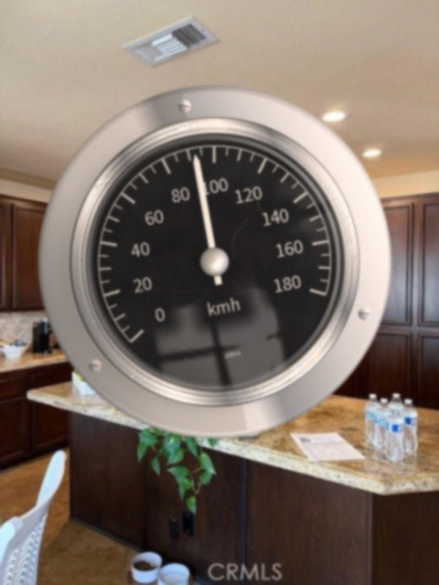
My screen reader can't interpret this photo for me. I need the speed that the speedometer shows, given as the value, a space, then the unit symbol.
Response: 92.5 km/h
